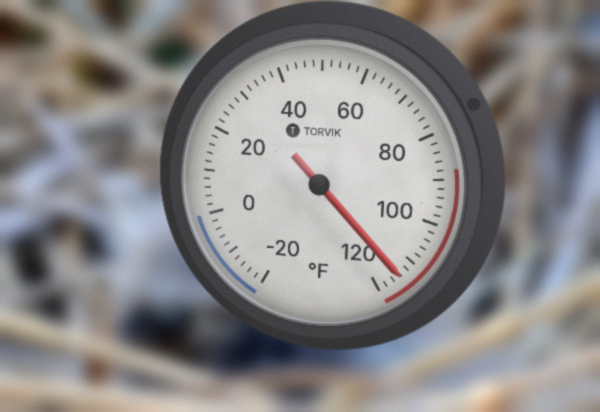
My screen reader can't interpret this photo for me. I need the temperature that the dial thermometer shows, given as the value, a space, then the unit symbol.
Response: 114 °F
